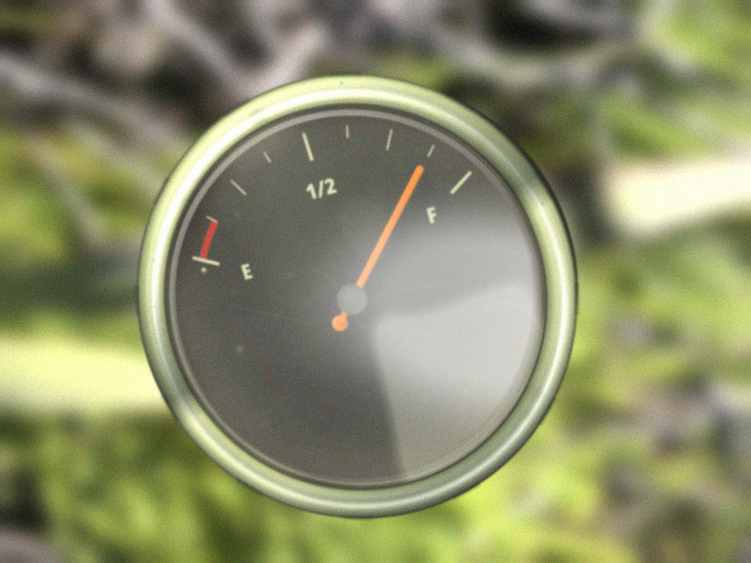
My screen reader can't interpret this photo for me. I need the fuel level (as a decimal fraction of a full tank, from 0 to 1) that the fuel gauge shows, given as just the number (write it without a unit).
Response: 0.875
